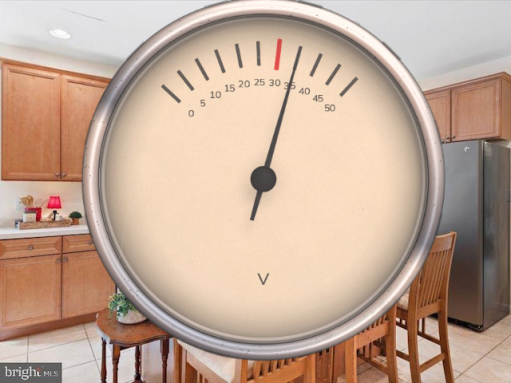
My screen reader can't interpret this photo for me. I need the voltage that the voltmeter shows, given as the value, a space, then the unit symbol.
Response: 35 V
